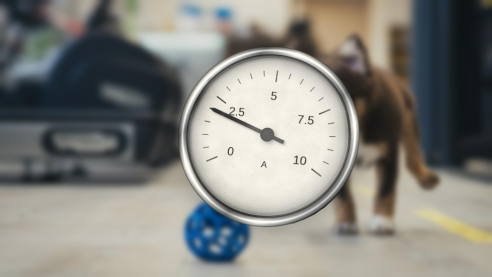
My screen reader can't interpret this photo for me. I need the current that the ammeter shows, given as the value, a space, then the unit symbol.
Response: 2 A
